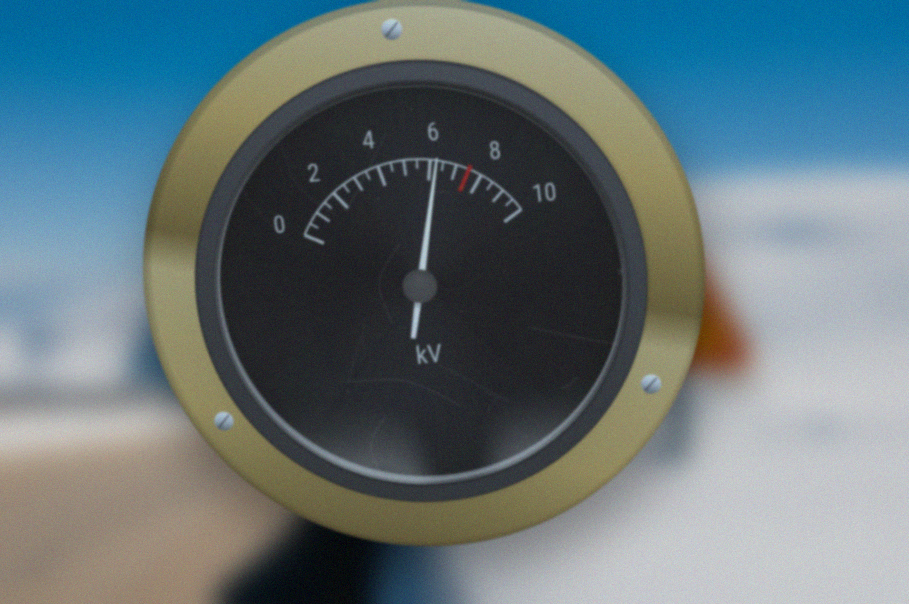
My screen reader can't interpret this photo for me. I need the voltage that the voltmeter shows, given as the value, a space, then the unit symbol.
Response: 6.25 kV
